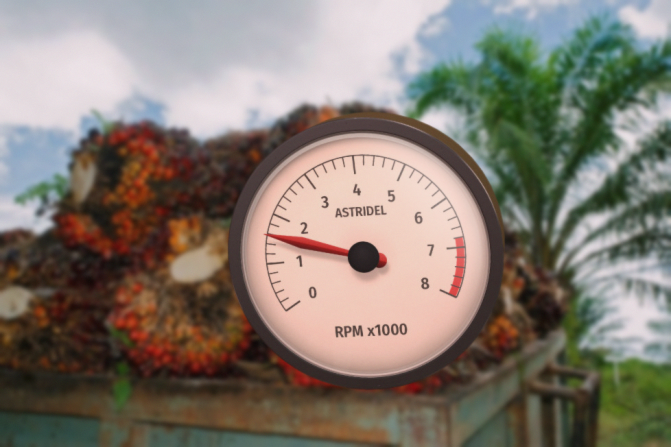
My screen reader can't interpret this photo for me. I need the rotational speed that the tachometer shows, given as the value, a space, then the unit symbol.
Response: 1600 rpm
